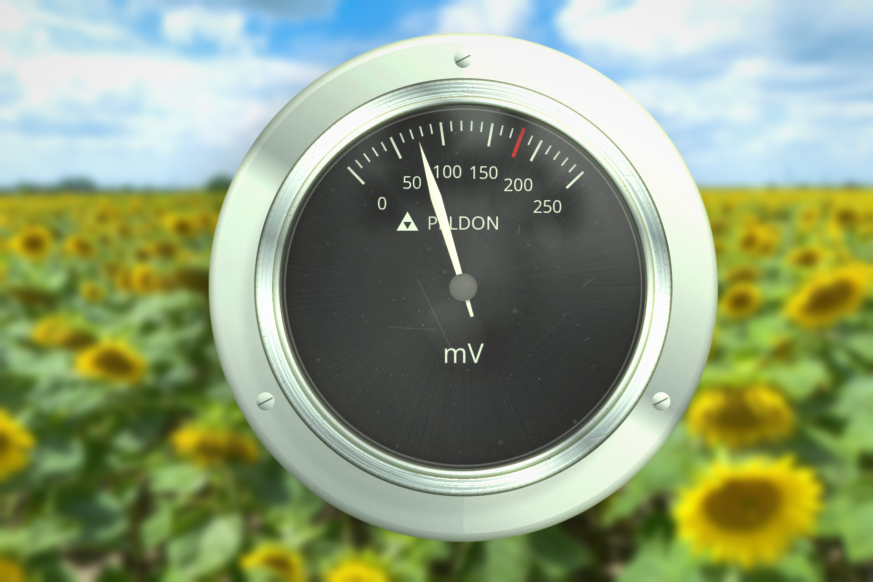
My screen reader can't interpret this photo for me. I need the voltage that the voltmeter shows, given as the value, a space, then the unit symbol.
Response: 75 mV
